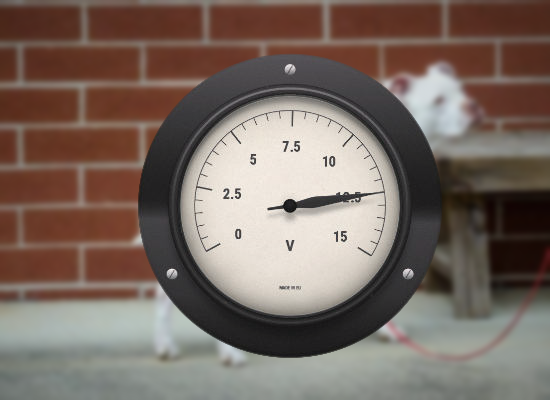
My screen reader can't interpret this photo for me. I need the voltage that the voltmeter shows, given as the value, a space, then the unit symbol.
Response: 12.5 V
